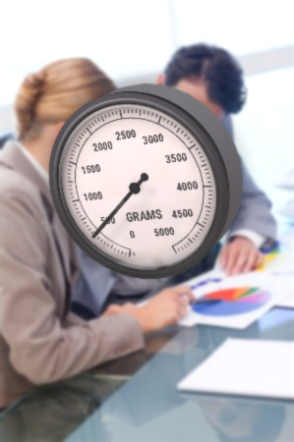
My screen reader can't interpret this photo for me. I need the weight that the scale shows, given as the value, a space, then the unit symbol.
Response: 500 g
